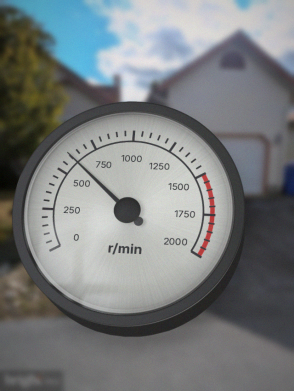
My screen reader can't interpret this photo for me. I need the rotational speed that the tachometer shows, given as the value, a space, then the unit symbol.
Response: 600 rpm
